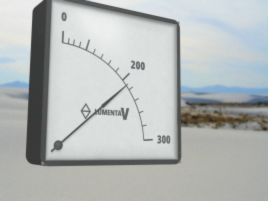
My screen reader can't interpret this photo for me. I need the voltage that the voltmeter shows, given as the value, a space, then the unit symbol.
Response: 210 V
